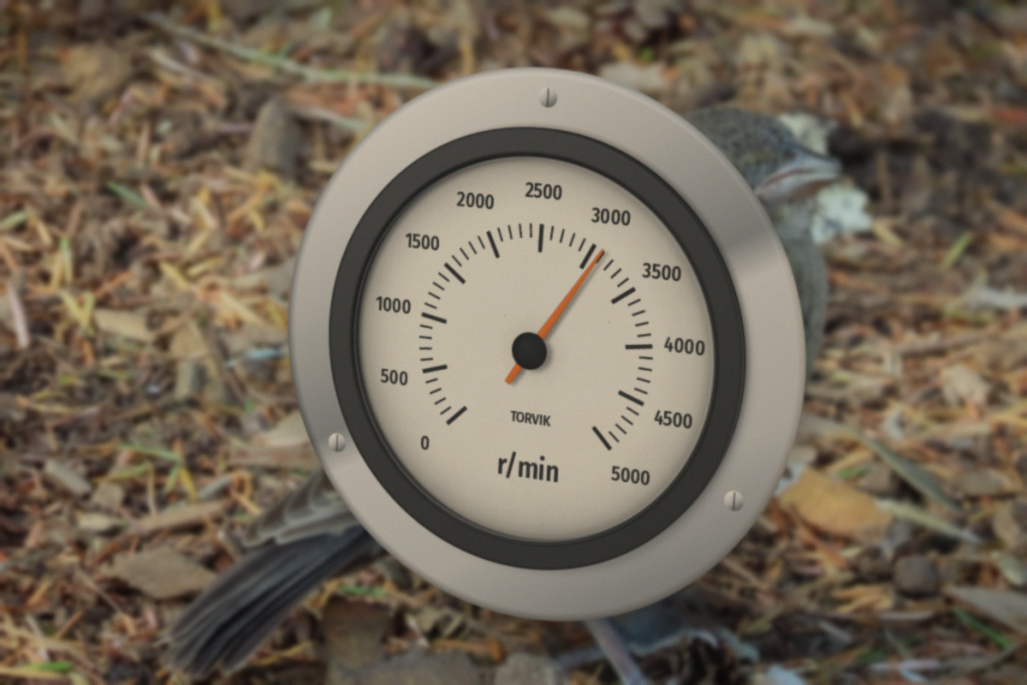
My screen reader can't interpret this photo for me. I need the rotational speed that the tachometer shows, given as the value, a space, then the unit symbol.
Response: 3100 rpm
